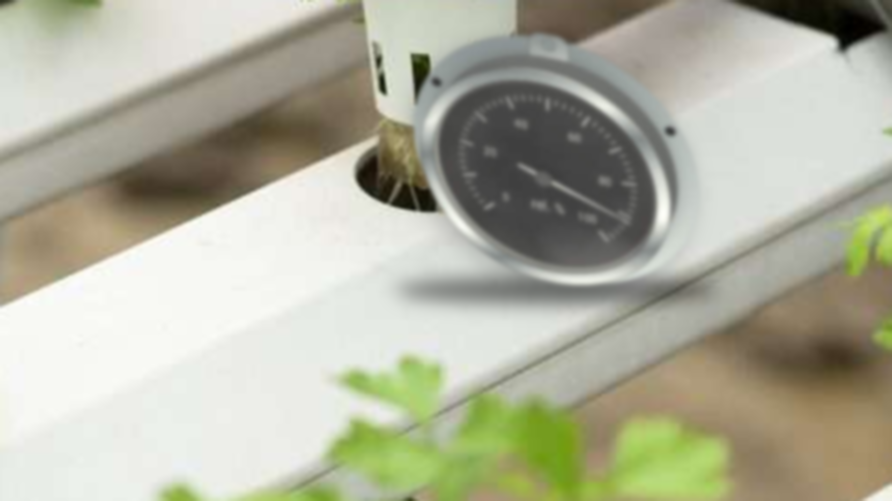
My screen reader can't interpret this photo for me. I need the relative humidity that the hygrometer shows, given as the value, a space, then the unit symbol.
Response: 90 %
